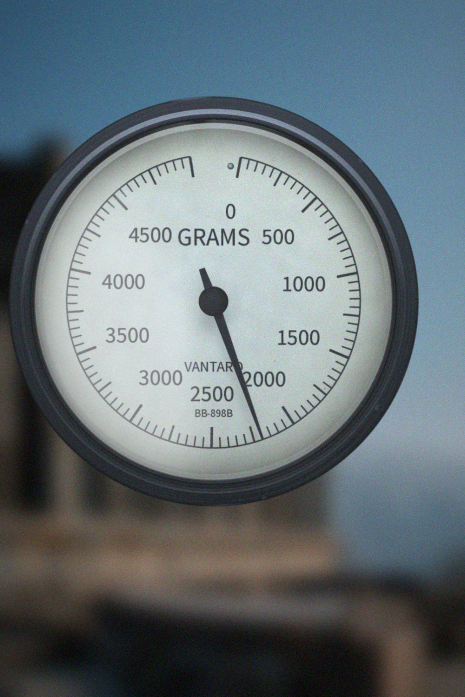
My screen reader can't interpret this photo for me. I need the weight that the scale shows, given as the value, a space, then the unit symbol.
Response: 2200 g
